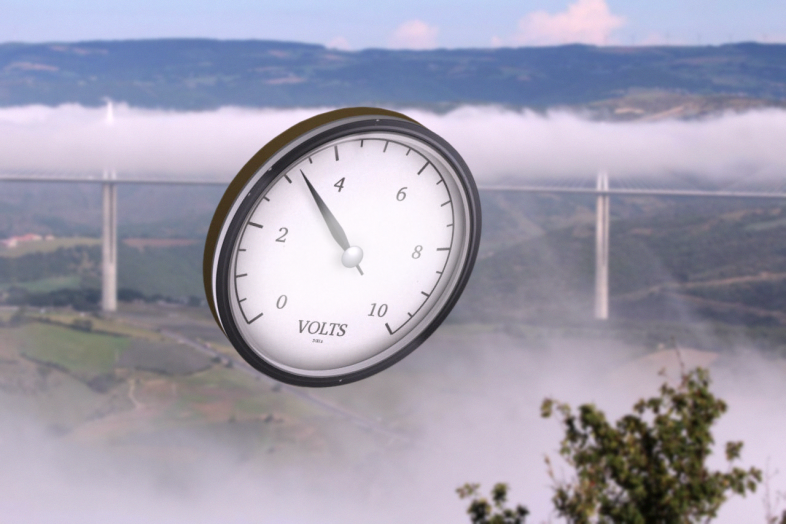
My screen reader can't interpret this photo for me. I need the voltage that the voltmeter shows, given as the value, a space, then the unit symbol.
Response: 3.25 V
